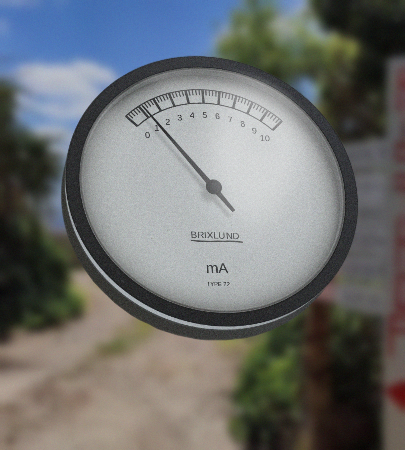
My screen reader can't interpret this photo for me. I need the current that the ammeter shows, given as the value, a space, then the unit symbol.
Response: 1 mA
